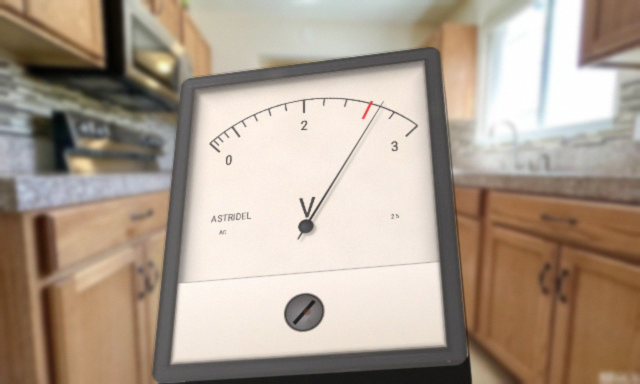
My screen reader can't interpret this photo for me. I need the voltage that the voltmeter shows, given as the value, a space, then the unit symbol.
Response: 2.7 V
